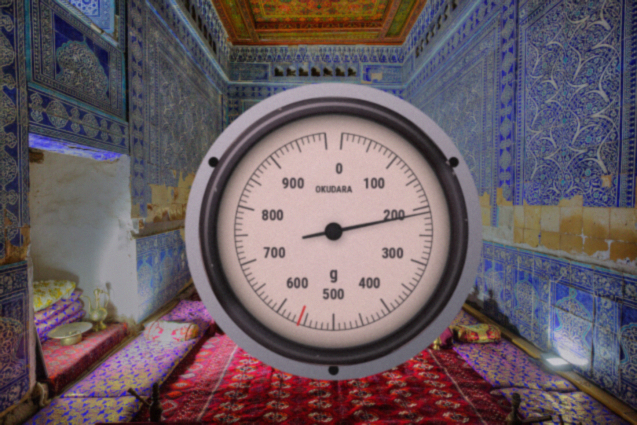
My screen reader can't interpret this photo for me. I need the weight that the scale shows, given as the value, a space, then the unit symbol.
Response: 210 g
